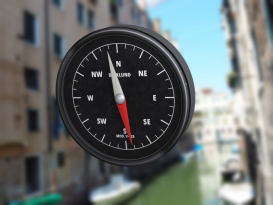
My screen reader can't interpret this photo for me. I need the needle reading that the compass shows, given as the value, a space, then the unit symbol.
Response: 170 °
